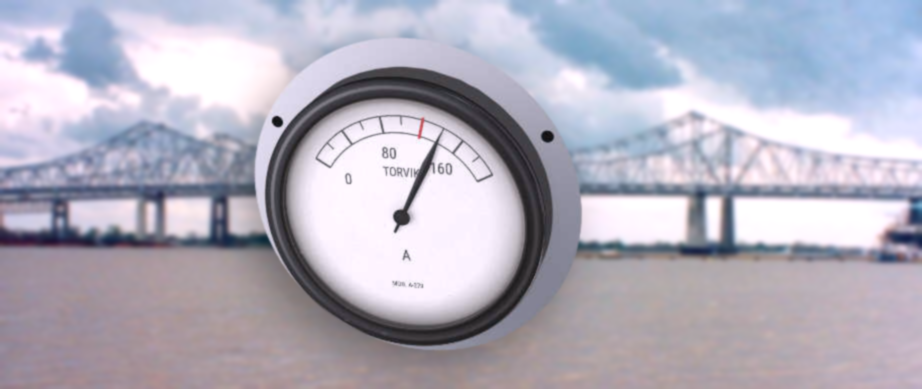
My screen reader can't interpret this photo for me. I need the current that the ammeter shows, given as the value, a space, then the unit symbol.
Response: 140 A
